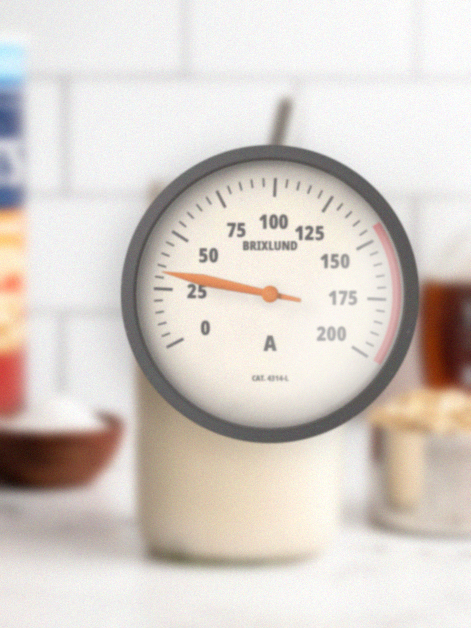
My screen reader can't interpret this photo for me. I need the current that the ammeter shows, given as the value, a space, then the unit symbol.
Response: 32.5 A
